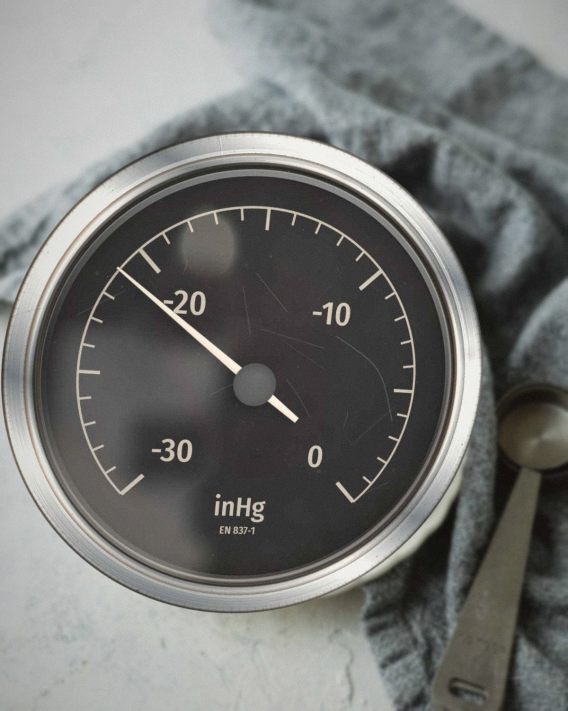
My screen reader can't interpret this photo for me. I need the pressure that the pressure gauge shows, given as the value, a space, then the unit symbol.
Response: -21 inHg
